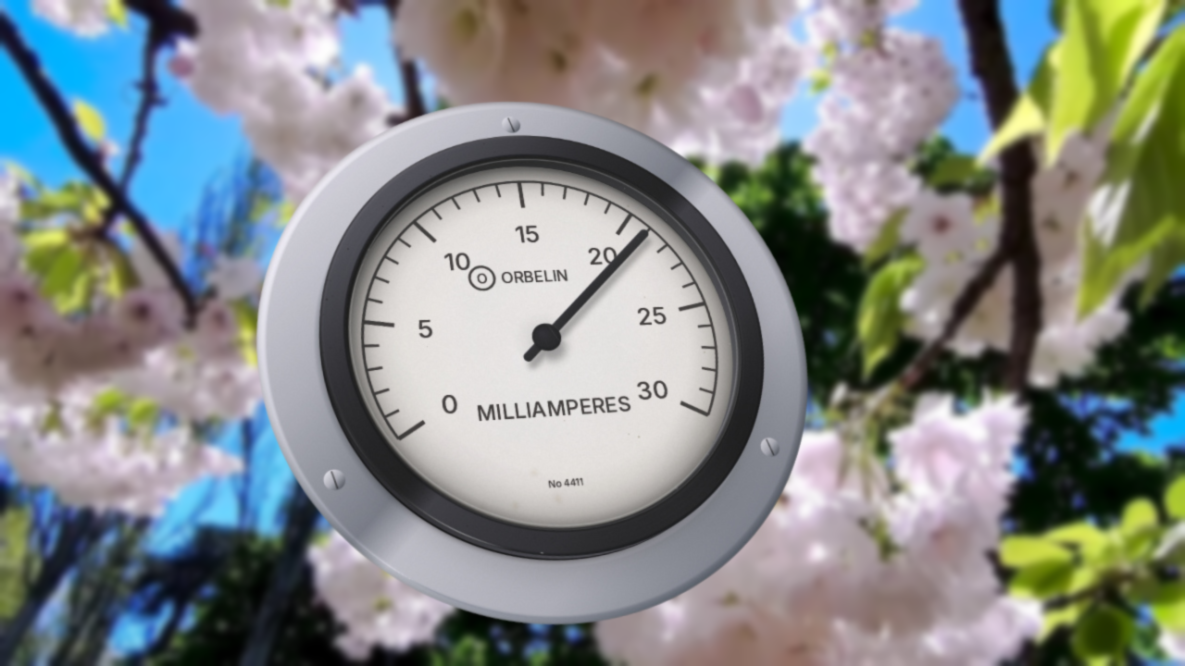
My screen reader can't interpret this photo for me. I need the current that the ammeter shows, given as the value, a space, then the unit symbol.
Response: 21 mA
